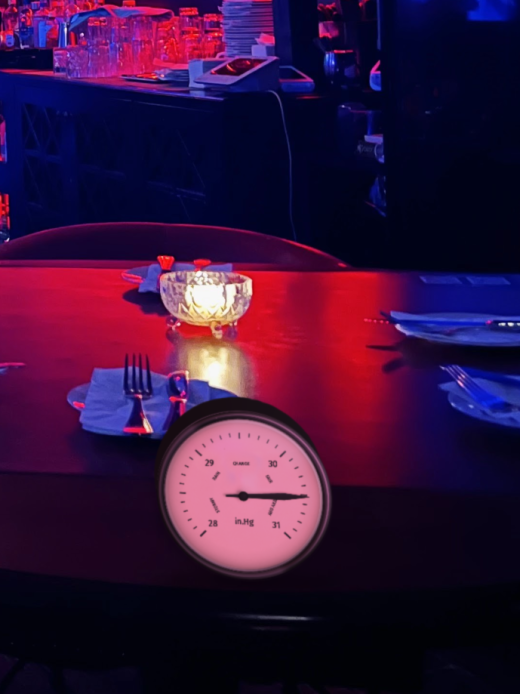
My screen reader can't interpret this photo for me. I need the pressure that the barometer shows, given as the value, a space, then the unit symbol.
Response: 30.5 inHg
